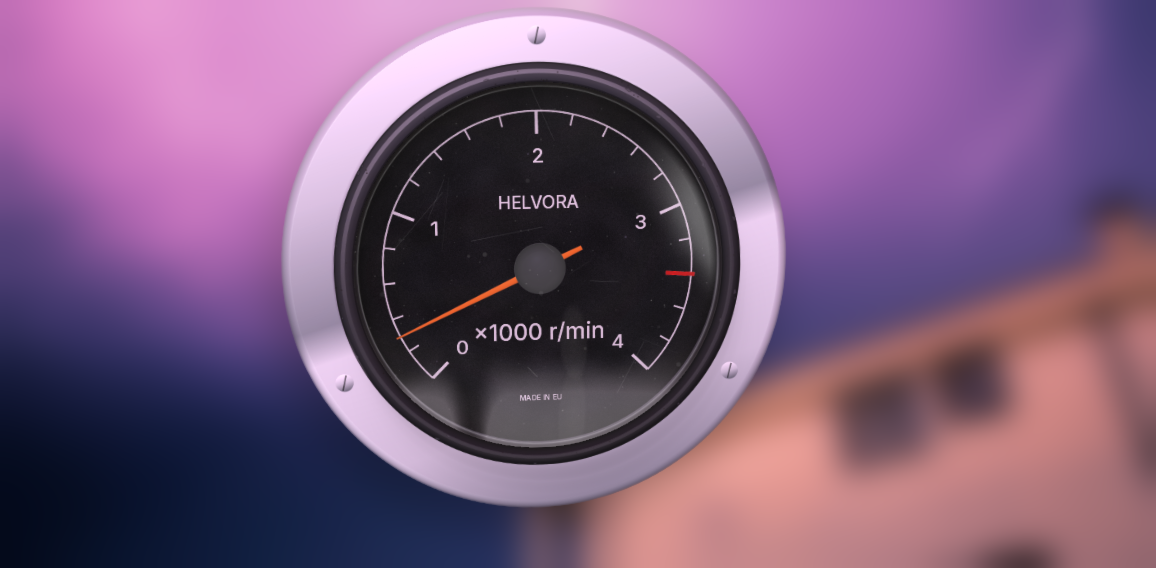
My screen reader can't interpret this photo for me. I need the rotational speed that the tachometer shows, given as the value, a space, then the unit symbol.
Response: 300 rpm
